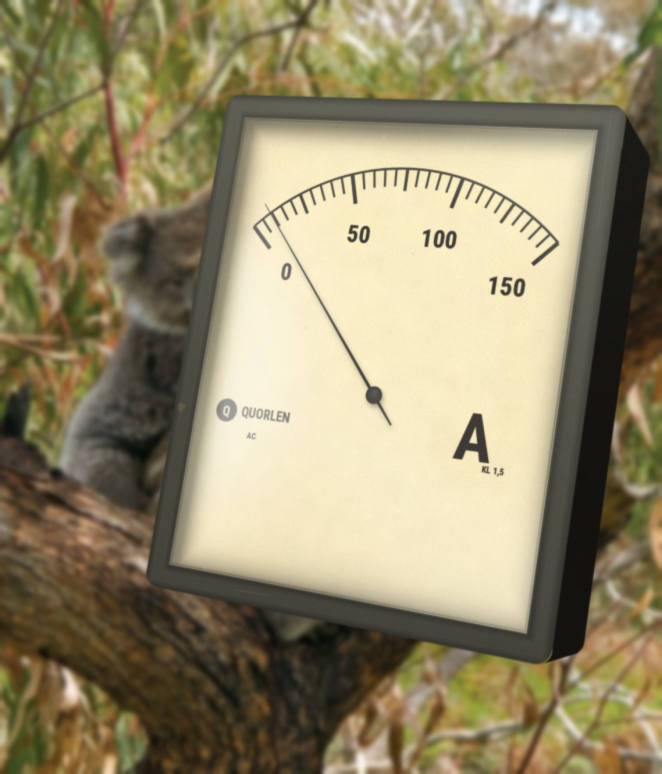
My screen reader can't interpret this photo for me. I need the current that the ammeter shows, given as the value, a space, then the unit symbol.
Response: 10 A
